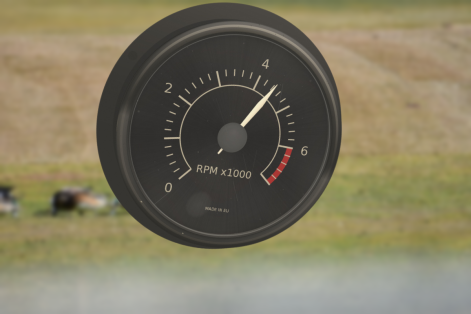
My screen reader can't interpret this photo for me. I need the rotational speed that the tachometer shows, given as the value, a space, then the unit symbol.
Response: 4400 rpm
